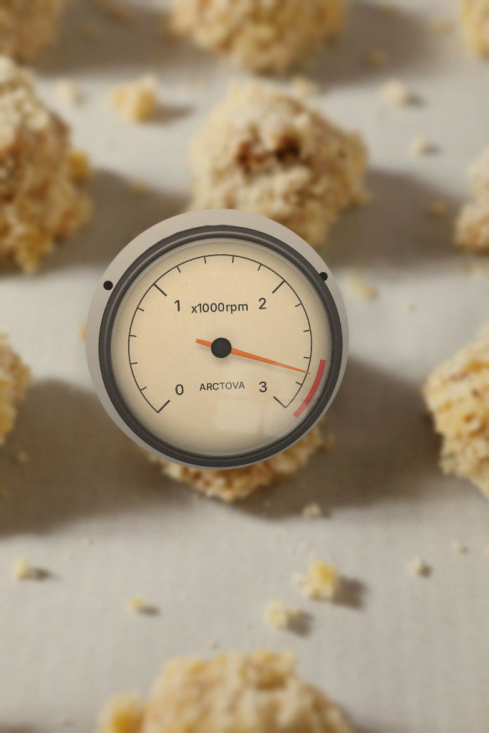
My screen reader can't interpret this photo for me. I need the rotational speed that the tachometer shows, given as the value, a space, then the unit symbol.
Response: 2700 rpm
